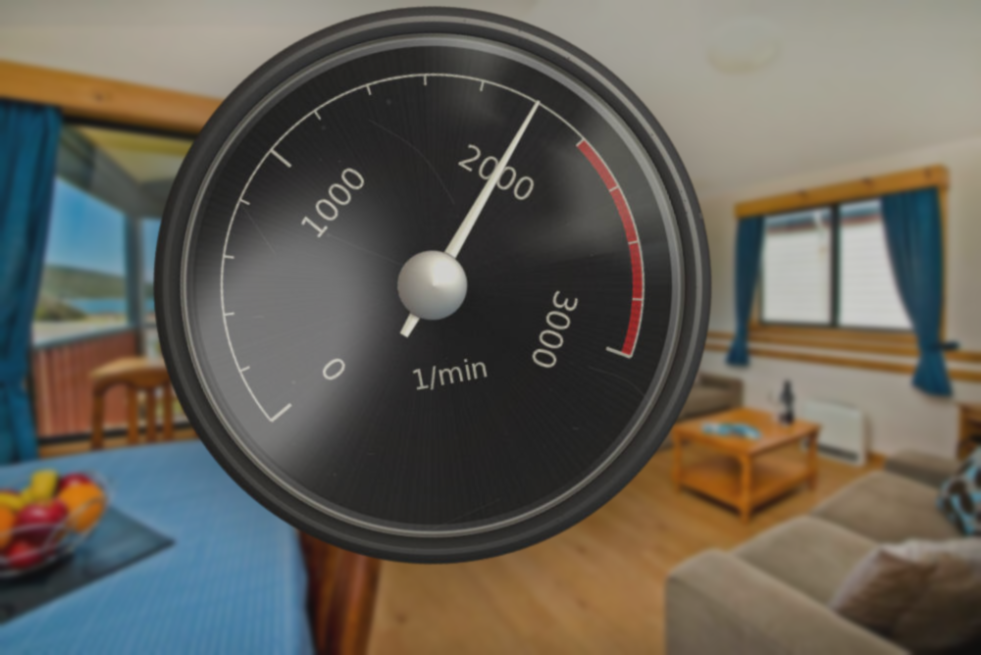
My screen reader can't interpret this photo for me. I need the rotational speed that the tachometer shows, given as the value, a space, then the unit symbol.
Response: 2000 rpm
